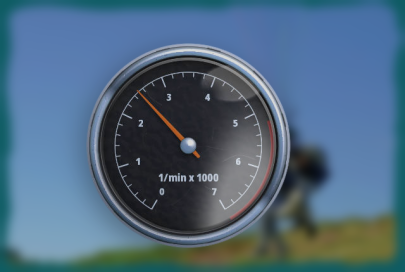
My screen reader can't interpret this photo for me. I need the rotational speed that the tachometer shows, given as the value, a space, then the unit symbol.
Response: 2500 rpm
